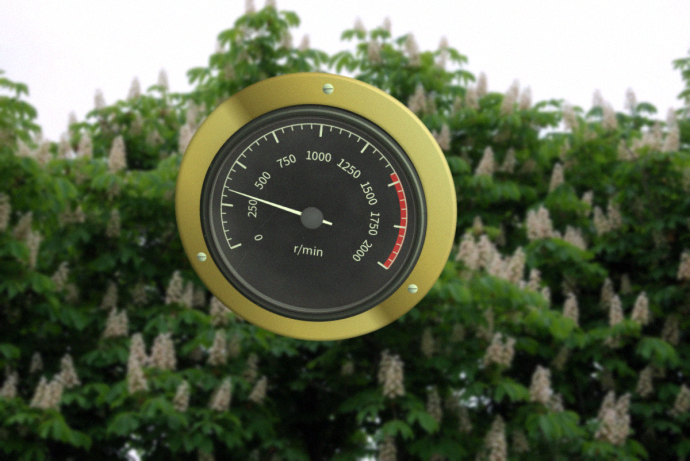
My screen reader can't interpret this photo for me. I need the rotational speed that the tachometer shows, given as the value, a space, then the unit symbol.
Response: 350 rpm
